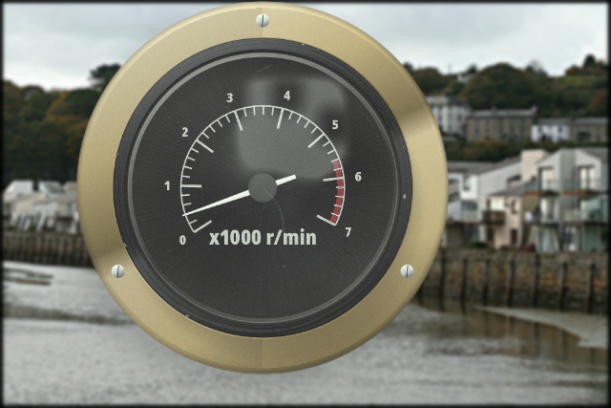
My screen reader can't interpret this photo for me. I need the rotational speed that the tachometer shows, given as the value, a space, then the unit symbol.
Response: 400 rpm
